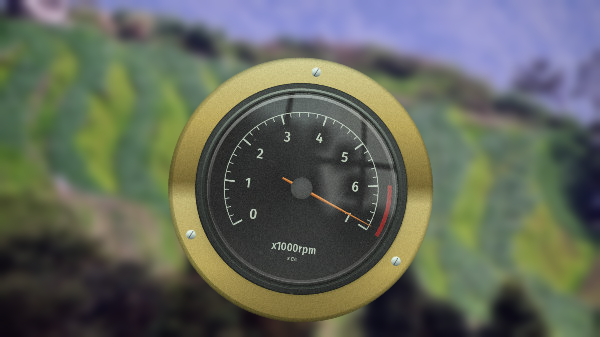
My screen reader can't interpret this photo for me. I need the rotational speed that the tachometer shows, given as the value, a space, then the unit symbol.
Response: 6900 rpm
